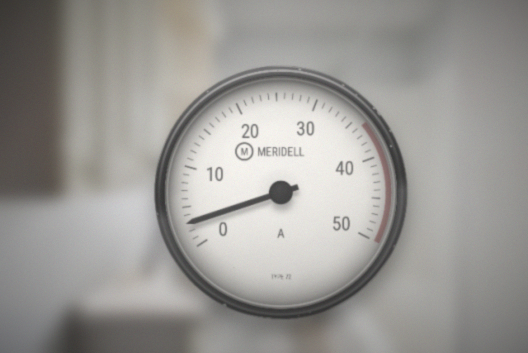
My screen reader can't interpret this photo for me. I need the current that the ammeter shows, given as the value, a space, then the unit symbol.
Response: 3 A
